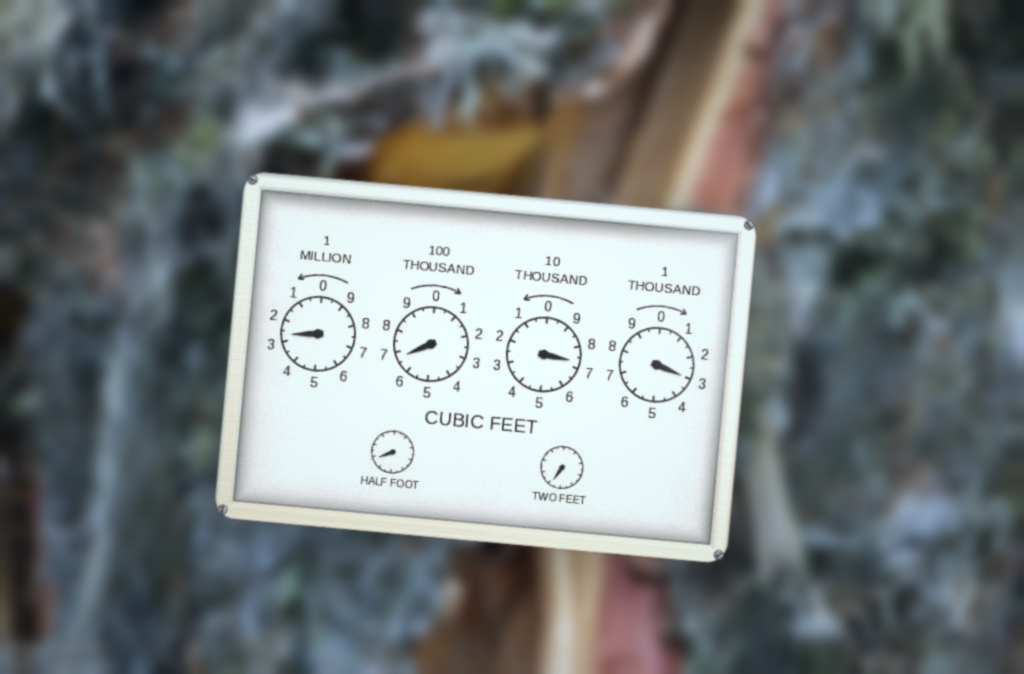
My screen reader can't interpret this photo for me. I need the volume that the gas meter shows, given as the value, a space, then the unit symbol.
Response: 267300 ft³
